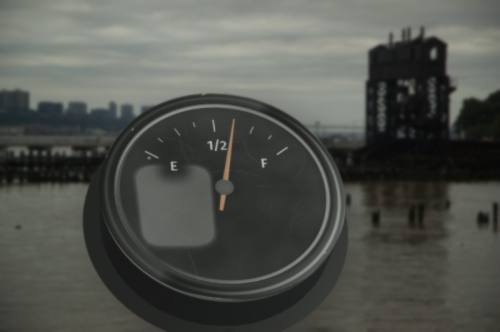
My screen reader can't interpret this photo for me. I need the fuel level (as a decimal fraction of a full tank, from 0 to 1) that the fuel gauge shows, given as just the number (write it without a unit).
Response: 0.625
